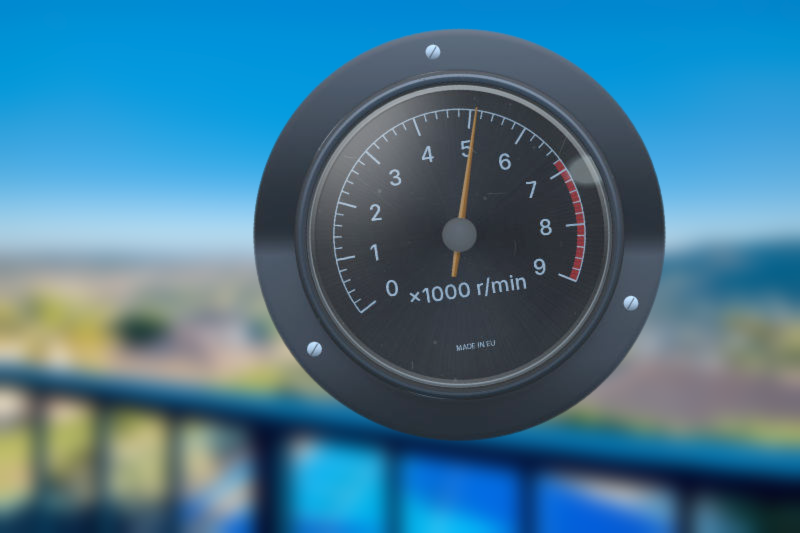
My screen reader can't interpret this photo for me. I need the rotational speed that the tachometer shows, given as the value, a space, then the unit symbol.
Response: 5100 rpm
